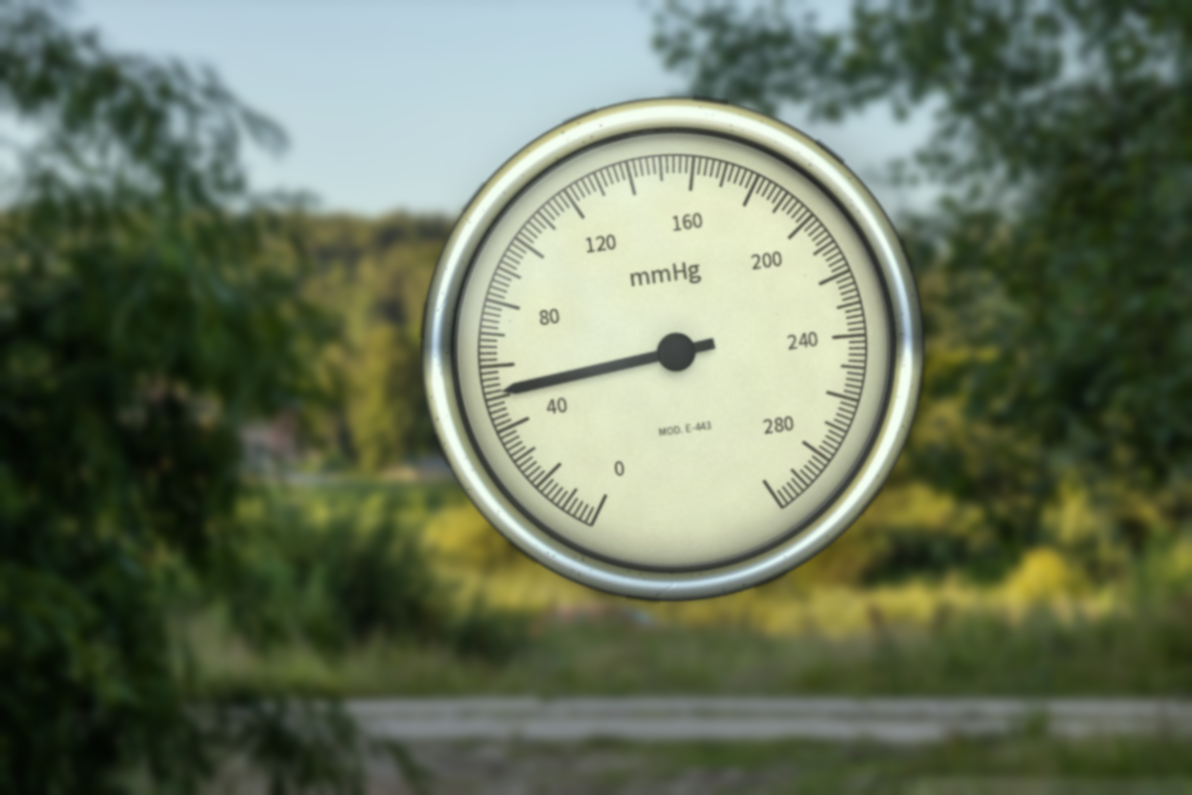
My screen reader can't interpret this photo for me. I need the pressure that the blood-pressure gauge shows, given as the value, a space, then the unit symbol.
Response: 52 mmHg
